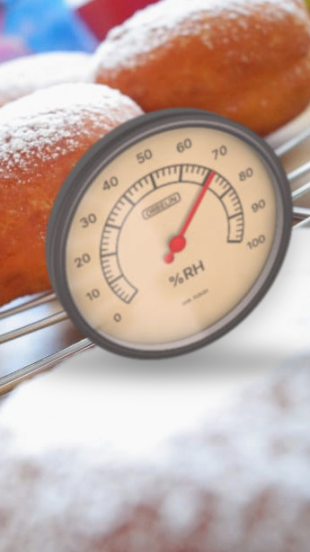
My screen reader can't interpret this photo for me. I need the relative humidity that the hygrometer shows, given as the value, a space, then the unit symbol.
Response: 70 %
